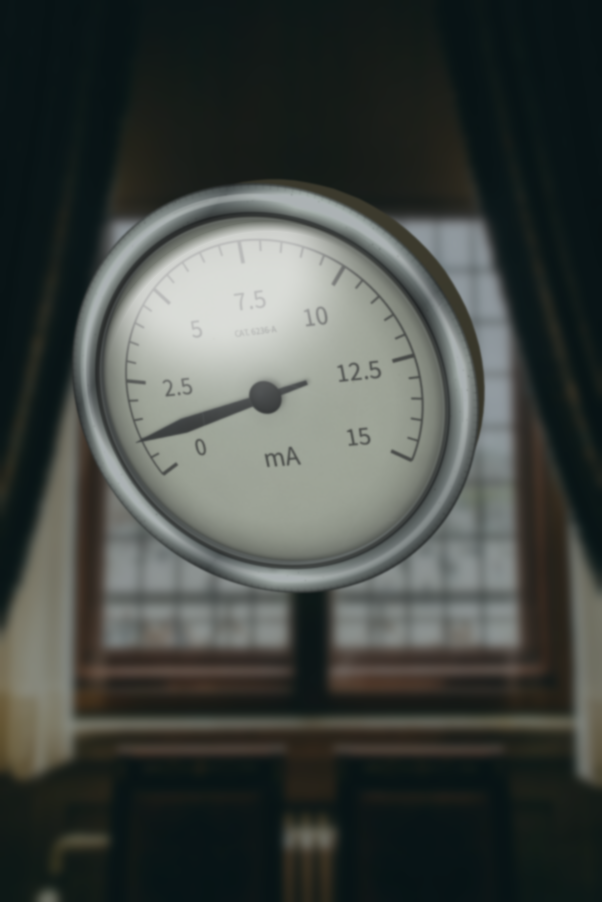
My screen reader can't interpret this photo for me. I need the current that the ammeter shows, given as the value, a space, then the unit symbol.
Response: 1 mA
